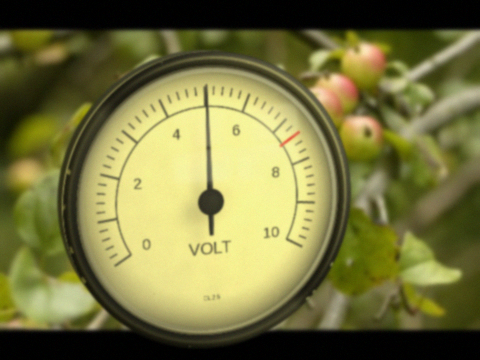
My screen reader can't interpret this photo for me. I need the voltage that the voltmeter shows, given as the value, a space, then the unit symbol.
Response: 5 V
